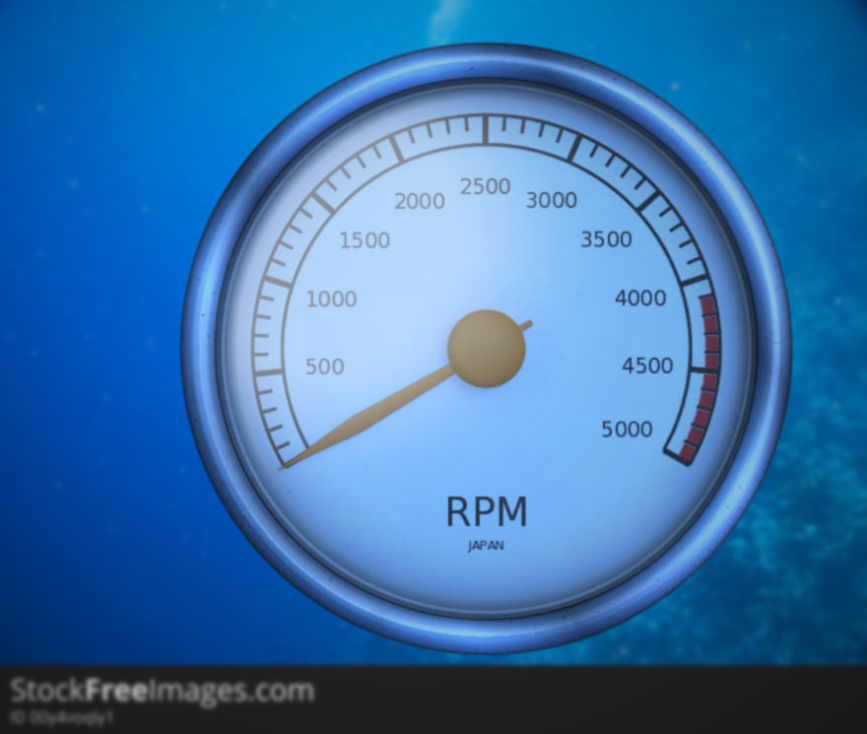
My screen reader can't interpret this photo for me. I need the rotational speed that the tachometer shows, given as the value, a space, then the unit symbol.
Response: 0 rpm
